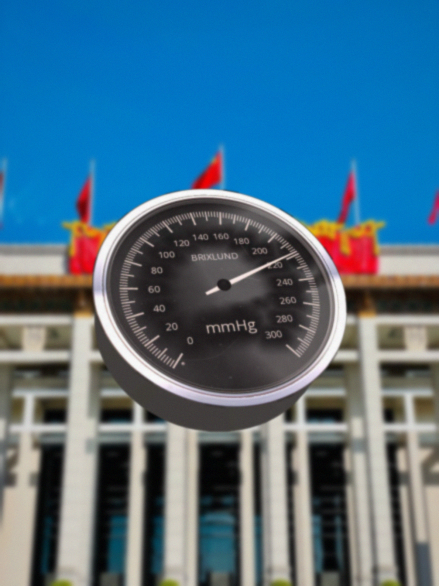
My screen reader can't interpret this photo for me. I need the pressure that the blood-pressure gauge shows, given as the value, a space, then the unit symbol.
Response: 220 mmHg
